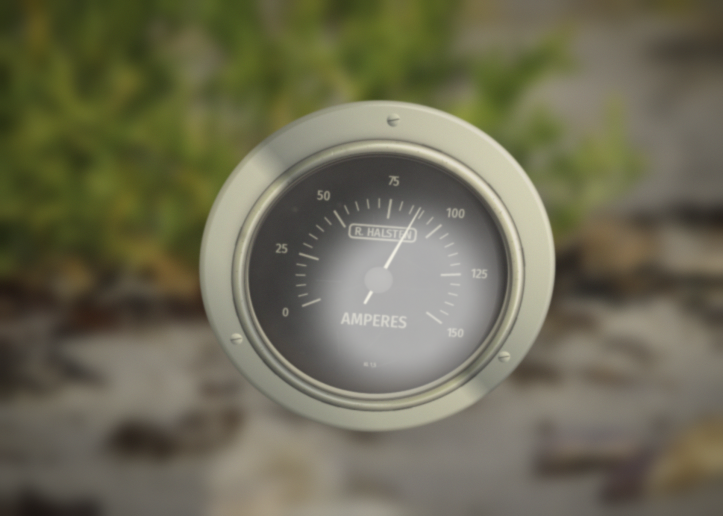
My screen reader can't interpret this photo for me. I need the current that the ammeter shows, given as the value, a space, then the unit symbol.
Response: 87.5 A
